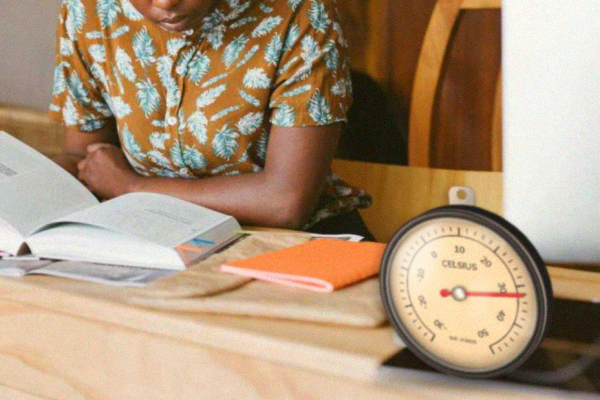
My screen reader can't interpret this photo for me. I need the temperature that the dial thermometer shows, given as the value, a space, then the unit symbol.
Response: 32 °C
